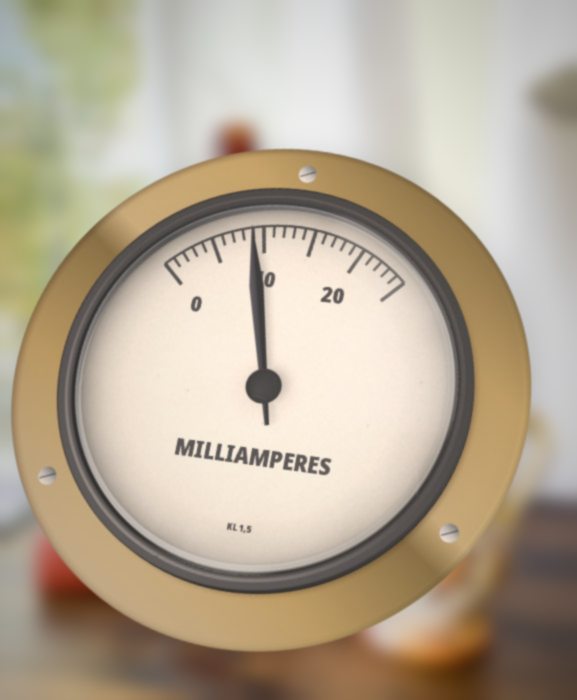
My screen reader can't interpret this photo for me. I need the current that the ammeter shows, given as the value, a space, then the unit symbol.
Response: 9 mA
